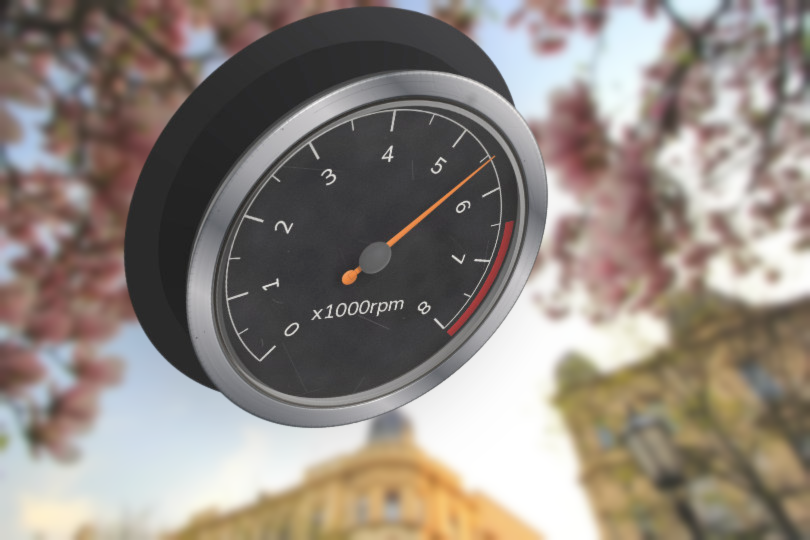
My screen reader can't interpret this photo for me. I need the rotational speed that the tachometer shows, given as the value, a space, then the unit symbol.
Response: 5500 rpm
